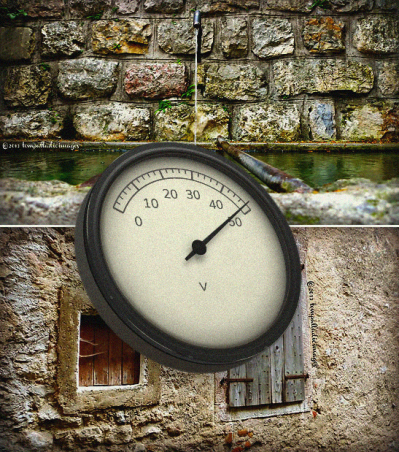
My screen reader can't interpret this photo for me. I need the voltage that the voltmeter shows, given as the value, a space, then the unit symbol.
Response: 48 V
